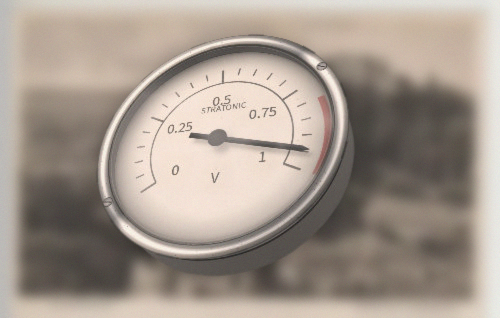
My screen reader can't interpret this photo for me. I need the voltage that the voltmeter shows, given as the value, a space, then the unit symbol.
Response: 0.95 V
